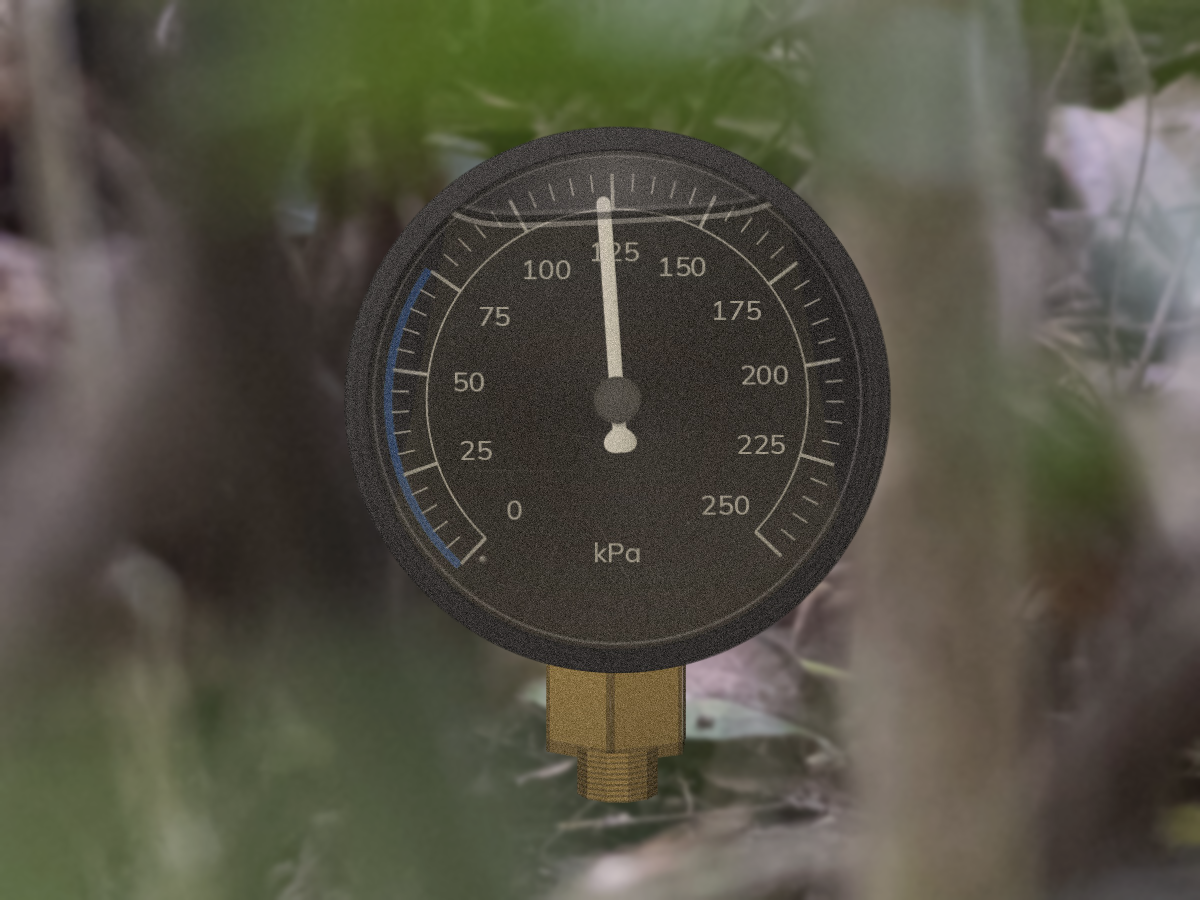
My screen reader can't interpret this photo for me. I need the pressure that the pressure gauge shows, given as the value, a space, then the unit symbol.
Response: 122.5 kPa
